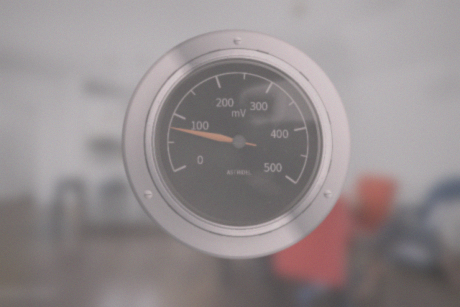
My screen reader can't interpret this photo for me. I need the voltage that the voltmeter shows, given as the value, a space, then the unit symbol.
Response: 75 mV
